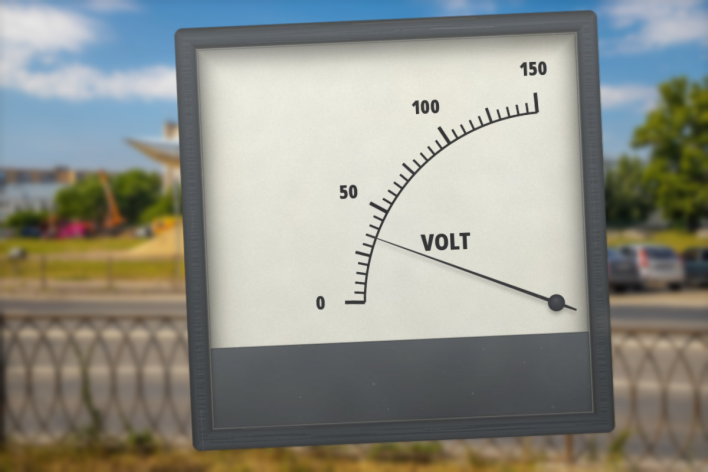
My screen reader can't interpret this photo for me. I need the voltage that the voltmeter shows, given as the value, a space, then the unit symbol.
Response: 35 V
